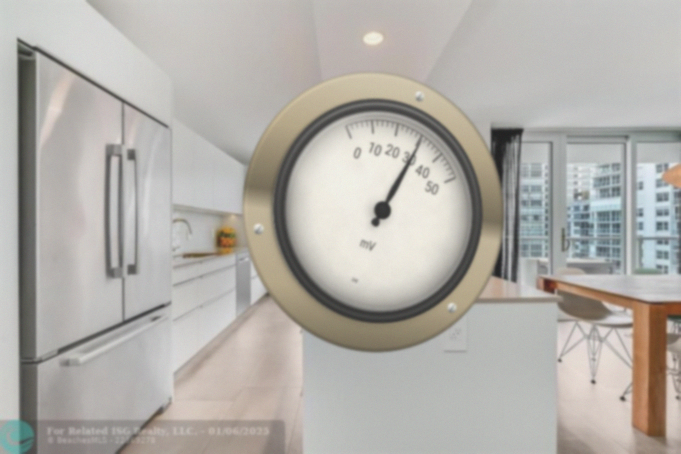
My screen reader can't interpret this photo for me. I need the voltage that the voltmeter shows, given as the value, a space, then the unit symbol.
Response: 30 mV
